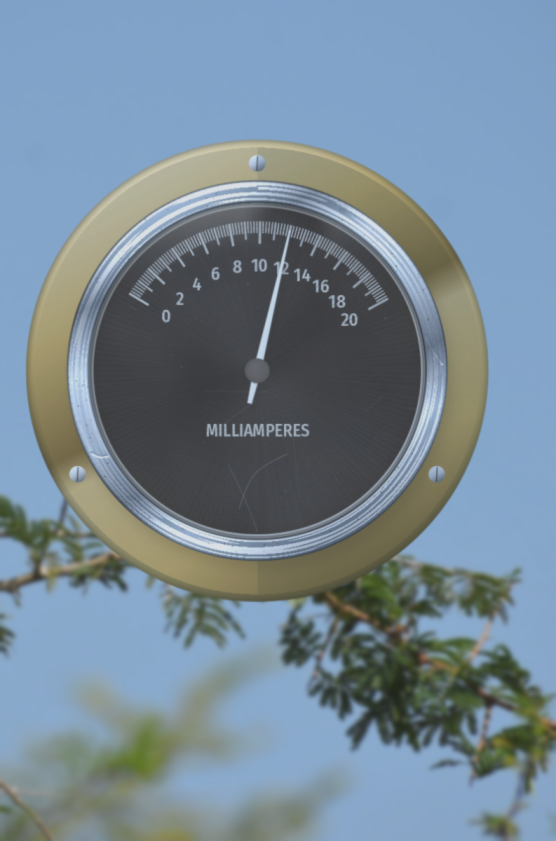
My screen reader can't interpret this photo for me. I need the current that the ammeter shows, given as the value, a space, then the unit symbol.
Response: 12 mA
